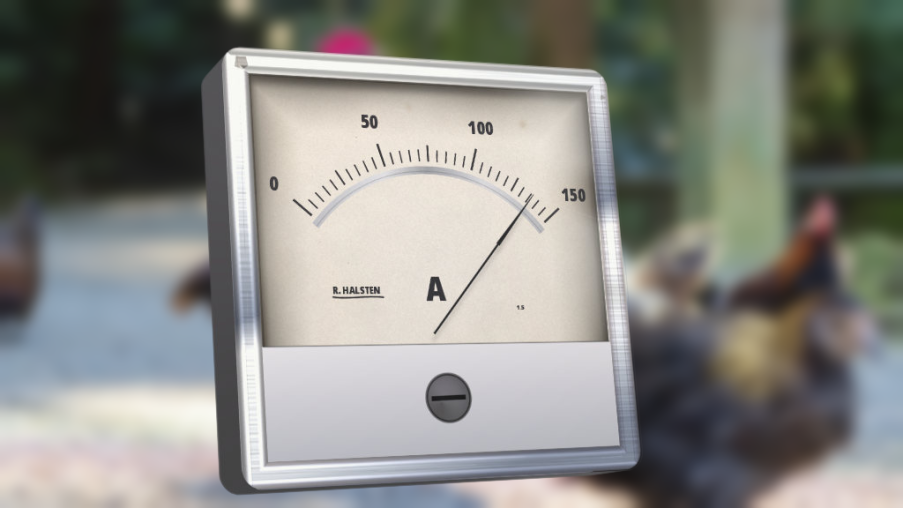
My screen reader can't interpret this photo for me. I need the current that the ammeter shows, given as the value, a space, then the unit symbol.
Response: 135 A
